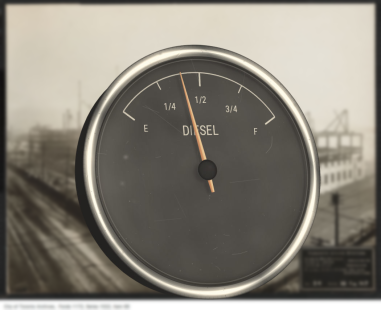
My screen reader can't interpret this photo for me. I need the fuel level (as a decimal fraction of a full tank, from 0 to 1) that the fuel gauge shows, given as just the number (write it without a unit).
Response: 0.375
